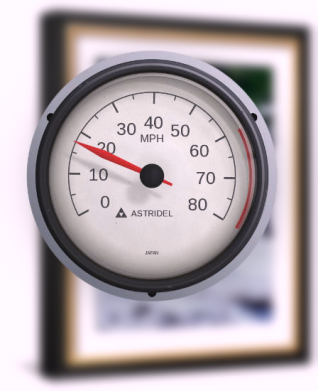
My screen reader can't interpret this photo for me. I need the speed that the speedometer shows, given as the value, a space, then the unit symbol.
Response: 17.5 mph
